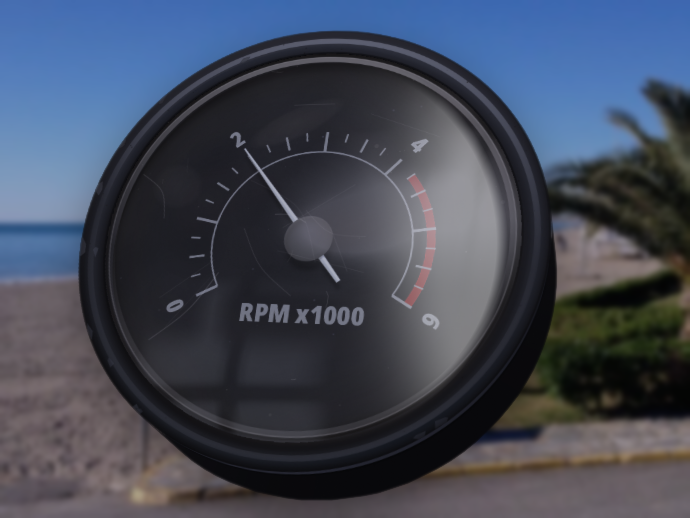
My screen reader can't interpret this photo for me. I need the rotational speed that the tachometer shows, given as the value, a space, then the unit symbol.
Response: 2000 rpm
